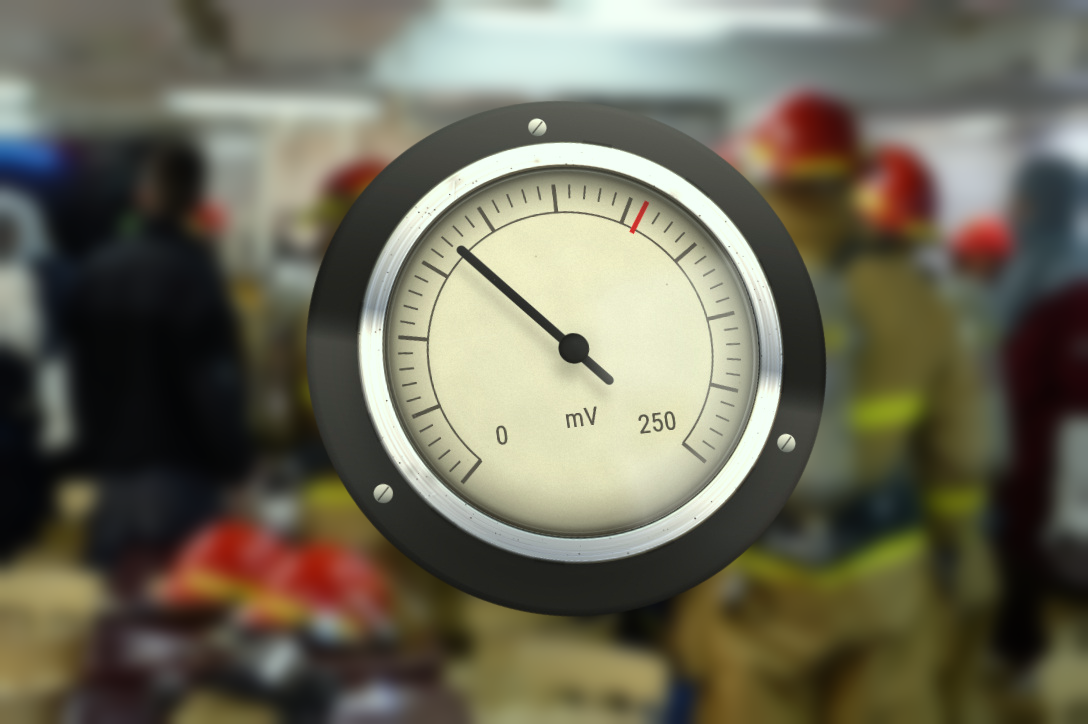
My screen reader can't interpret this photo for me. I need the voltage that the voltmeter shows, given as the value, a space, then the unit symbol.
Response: 85 mV
